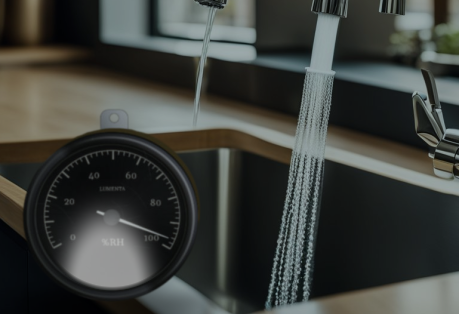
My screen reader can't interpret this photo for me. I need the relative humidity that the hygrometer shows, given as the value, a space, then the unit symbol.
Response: 96 %
